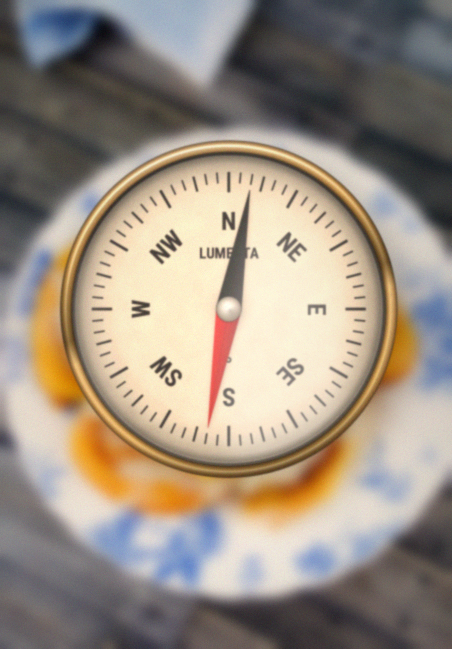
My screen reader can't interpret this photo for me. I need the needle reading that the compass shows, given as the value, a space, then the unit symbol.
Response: 190 °
